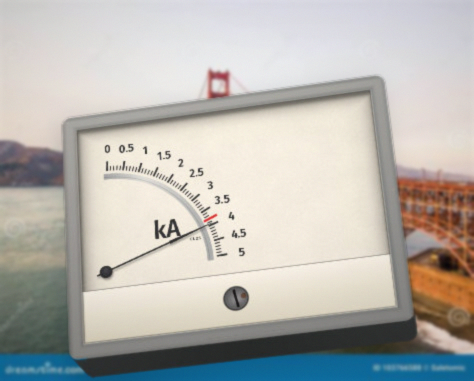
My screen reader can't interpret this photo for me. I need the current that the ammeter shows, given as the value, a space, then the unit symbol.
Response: 4 kA
